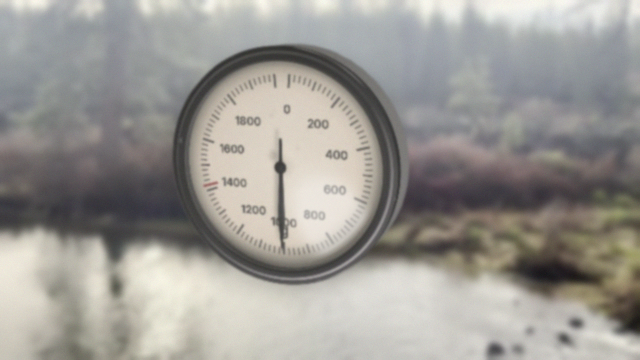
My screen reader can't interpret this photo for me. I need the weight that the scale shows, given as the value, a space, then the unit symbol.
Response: 1000 g
